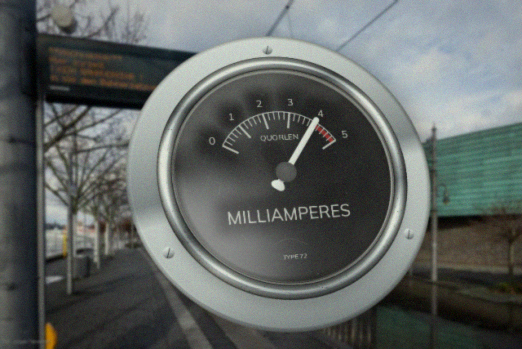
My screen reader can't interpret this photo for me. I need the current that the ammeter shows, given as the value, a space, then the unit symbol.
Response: 4 mA
